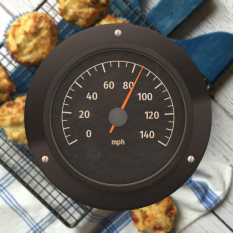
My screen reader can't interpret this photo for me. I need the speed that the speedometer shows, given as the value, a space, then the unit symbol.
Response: 85 mph
